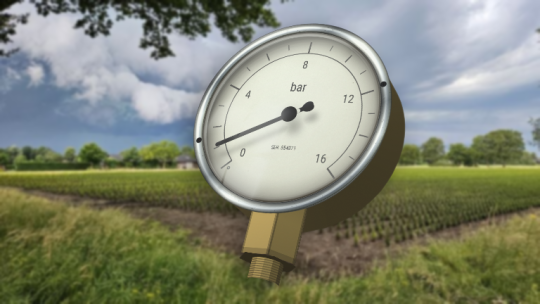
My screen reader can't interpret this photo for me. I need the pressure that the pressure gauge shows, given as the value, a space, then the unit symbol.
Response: 1 bar
